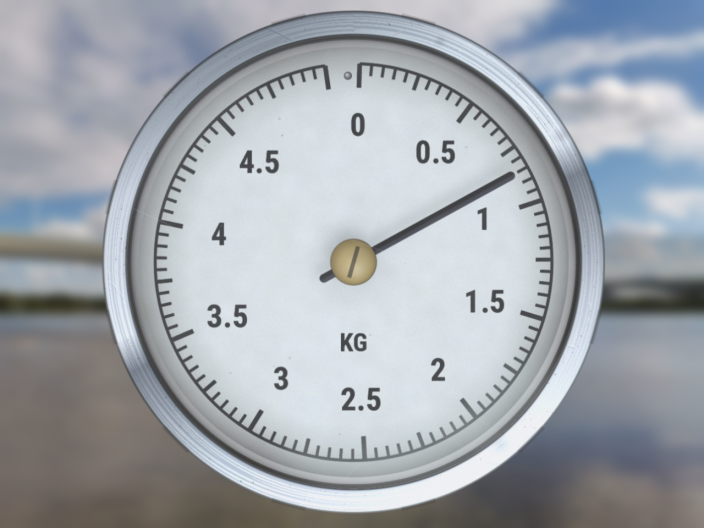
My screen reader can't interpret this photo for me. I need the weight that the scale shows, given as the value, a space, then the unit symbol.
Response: 0.85 kg
